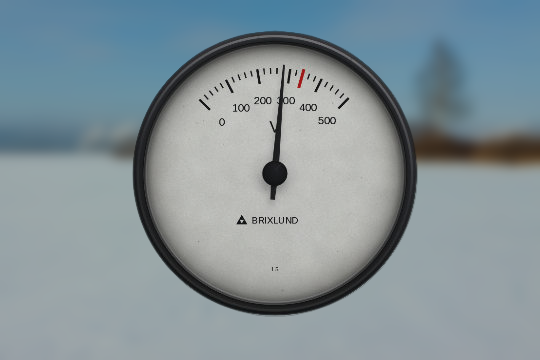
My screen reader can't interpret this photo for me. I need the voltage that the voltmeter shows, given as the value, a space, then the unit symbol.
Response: 280 V
